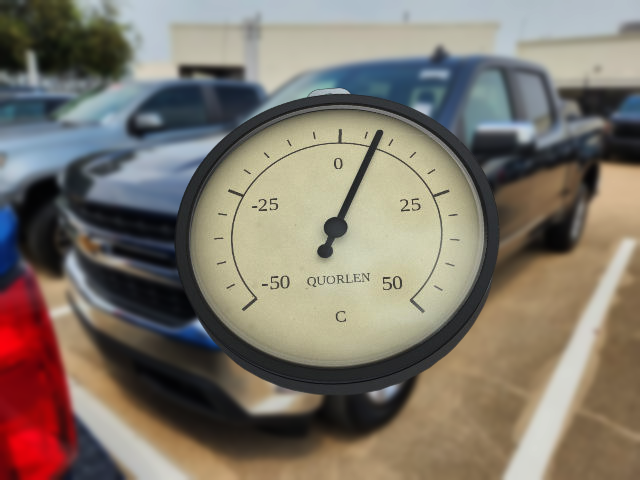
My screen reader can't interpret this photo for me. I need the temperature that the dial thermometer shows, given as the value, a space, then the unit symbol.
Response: 7.5 °C
